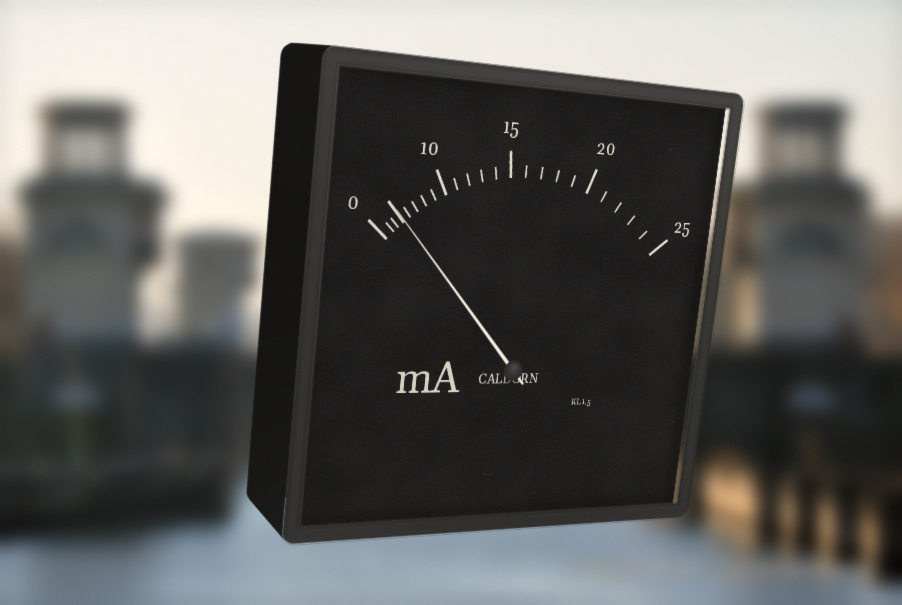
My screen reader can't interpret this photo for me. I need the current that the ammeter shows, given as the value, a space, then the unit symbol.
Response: 5 mA
